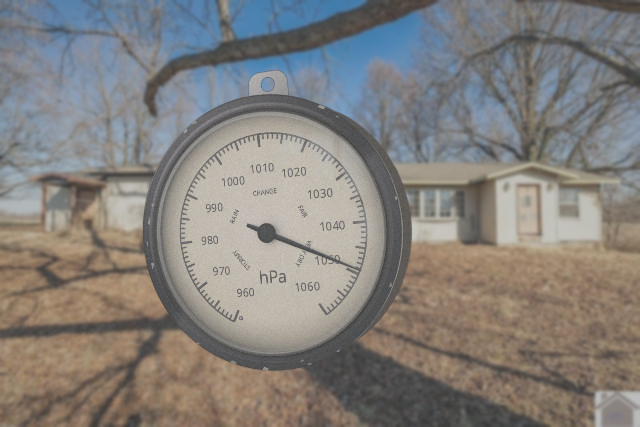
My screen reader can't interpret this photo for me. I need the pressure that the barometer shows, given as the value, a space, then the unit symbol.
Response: 1049 hPa
